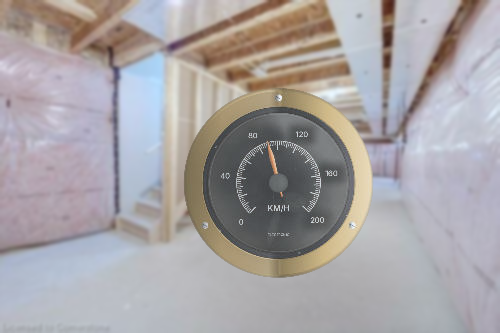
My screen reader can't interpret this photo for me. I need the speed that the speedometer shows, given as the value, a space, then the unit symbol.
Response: 90 km/h
